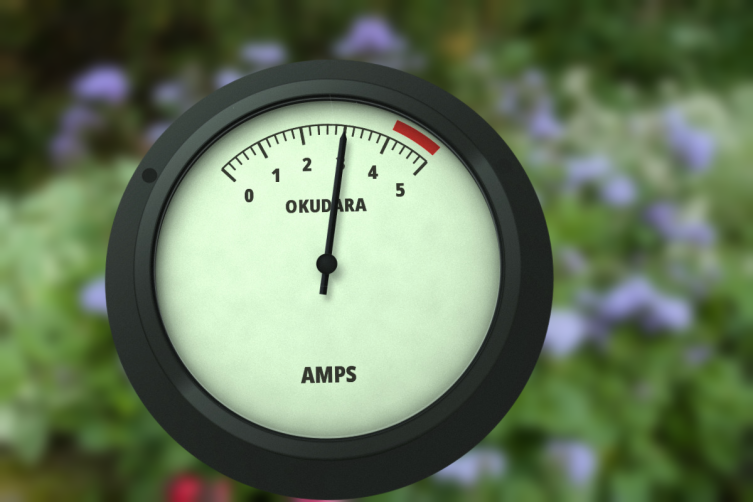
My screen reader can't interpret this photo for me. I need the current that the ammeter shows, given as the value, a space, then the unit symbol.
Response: 3 A
